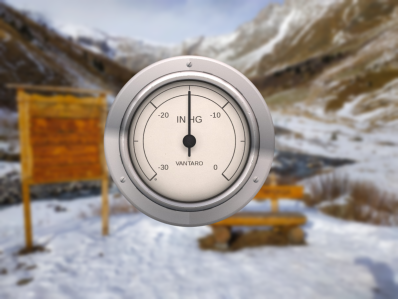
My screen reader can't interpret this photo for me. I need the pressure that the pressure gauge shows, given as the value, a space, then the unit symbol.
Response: -15 inHg
